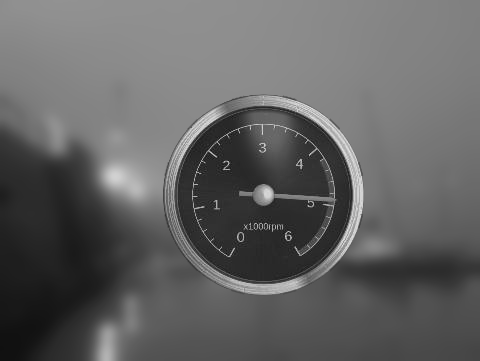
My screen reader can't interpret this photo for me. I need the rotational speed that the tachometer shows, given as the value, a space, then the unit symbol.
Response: 4900 rpm
